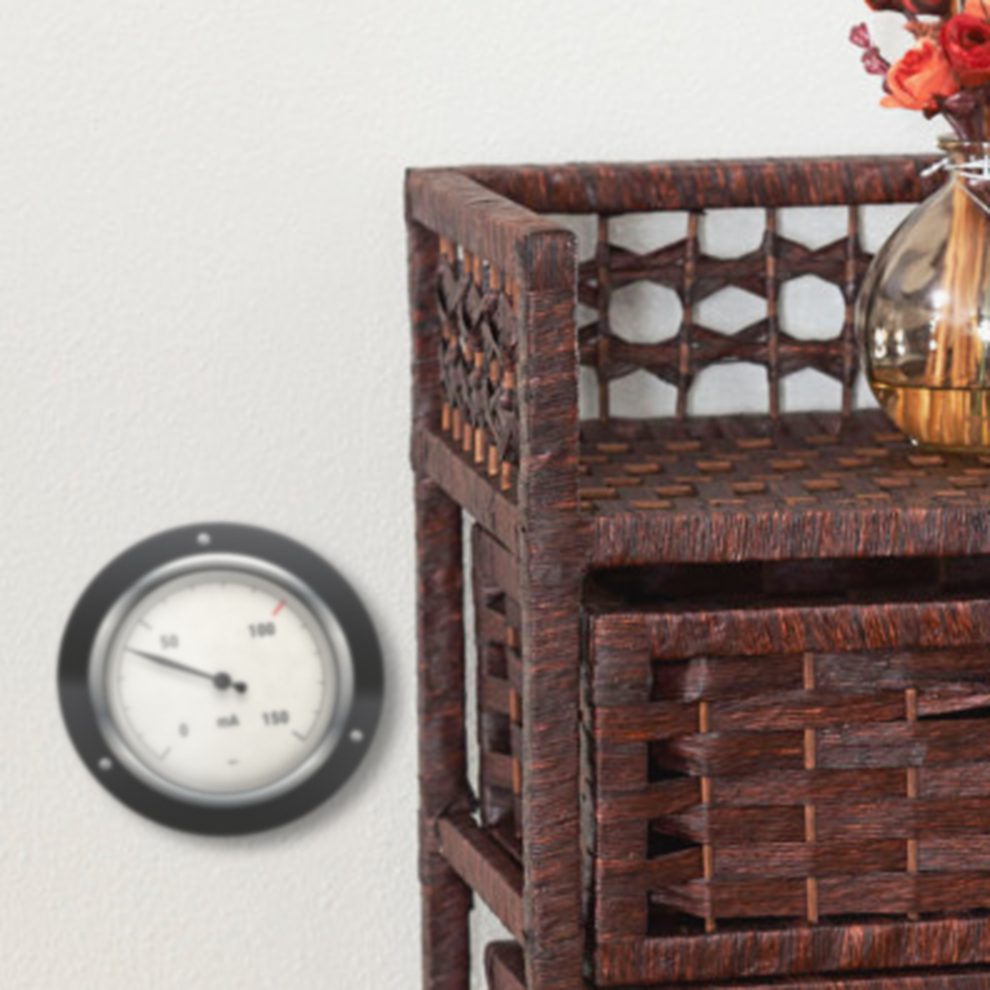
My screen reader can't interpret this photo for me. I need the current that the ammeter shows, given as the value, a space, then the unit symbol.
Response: 40 mA
